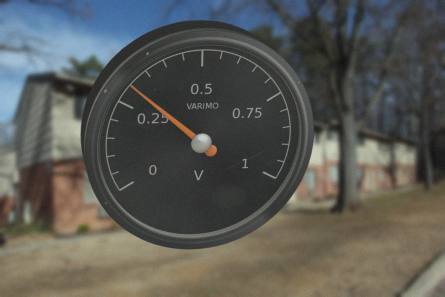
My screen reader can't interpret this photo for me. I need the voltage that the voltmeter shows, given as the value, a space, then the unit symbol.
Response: 0.3 V
